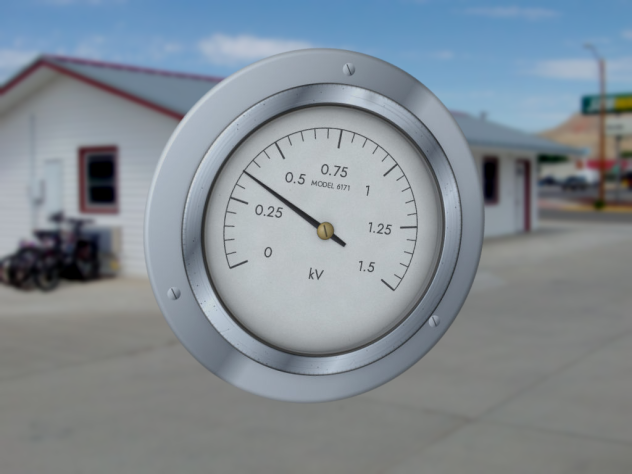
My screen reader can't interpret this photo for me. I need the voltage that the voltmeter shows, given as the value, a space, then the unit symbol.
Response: 0.35 kV
